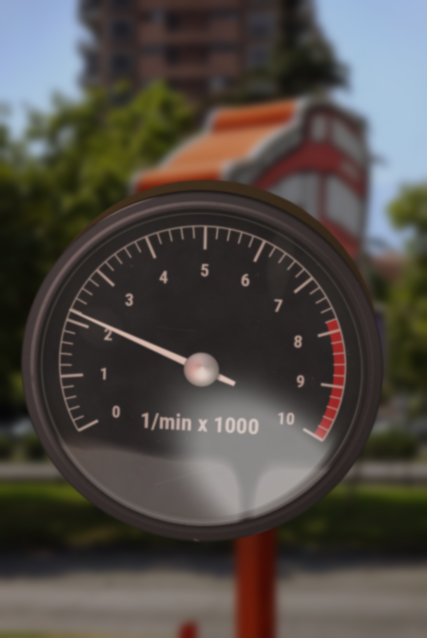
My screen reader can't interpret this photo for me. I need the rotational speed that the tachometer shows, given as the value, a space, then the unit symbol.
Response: 2200 rpm
